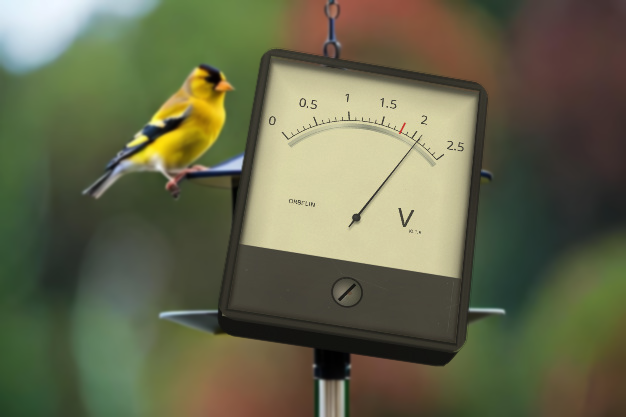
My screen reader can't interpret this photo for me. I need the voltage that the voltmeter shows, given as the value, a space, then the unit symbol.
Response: 2.1 V
